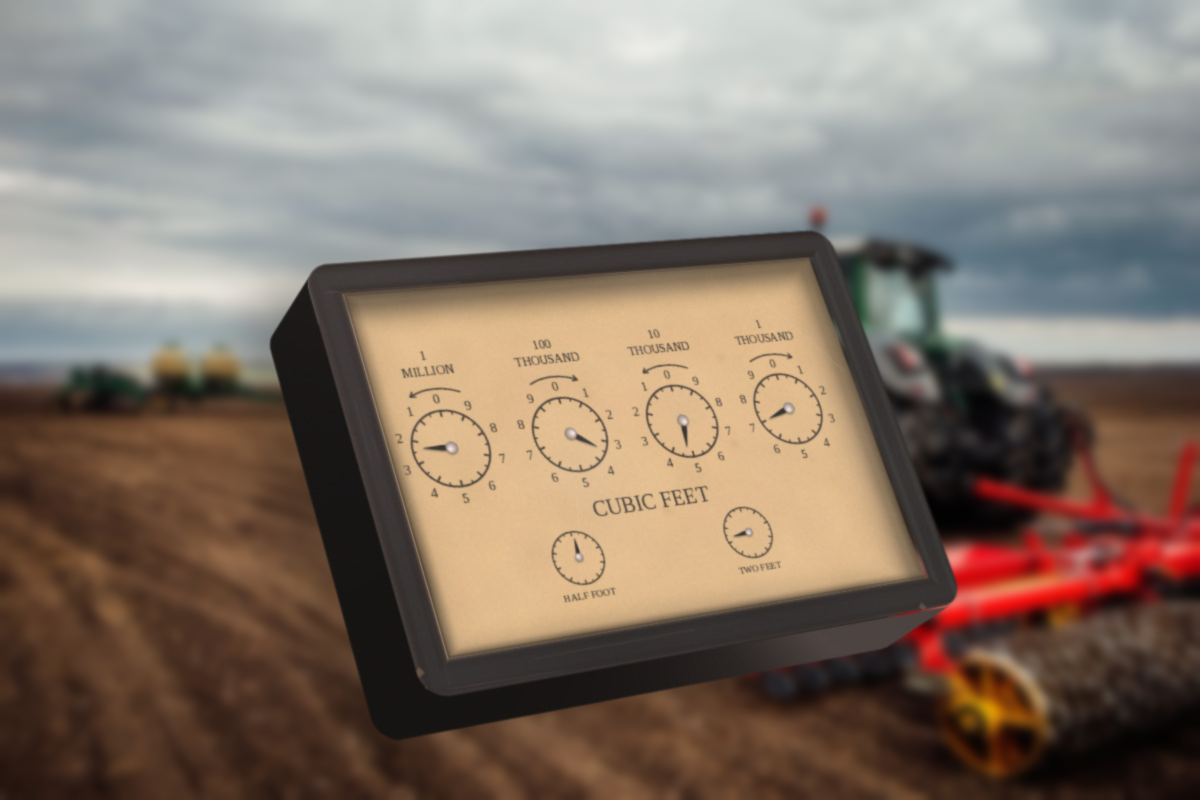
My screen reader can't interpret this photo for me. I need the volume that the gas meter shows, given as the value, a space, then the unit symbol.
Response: 234700 ft³
